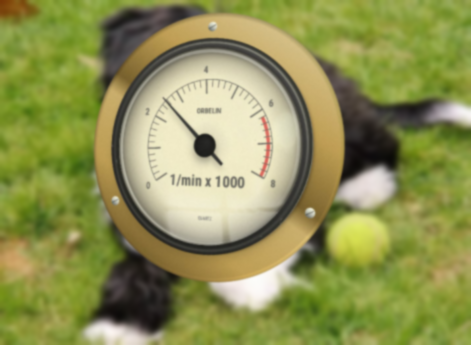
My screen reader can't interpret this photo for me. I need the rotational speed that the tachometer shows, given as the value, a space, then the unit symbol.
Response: 2600 rpm
